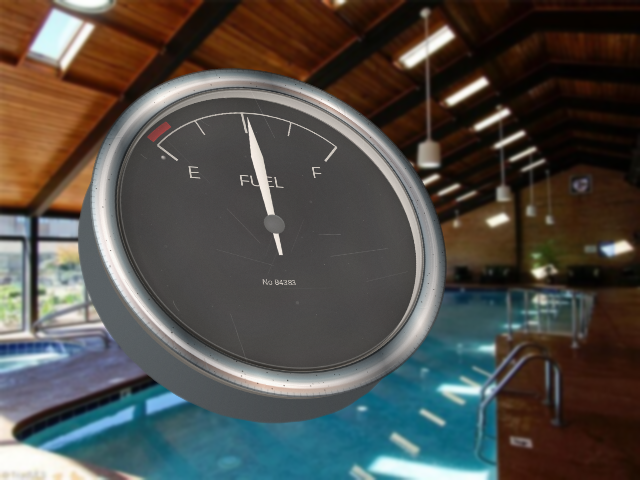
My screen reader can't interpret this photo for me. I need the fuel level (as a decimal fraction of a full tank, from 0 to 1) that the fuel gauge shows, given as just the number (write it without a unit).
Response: 0.5
